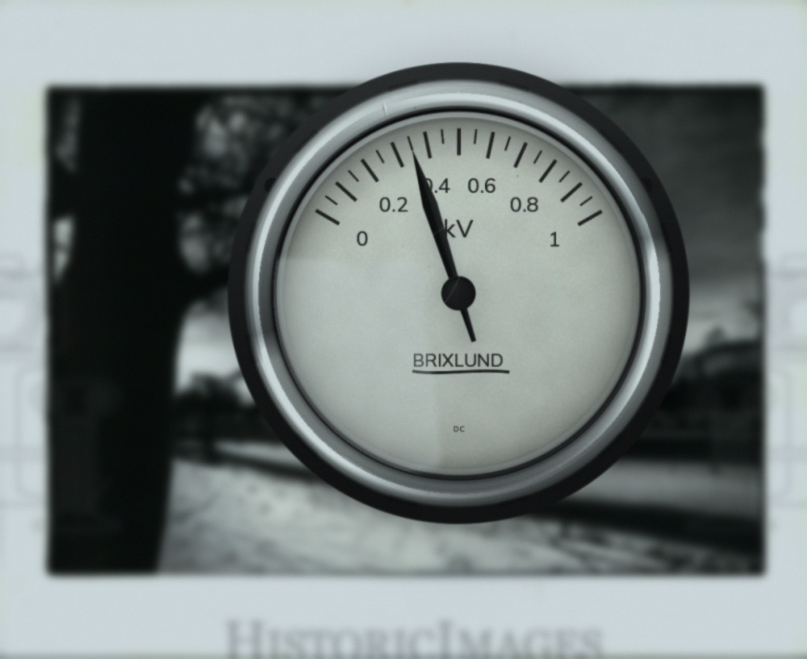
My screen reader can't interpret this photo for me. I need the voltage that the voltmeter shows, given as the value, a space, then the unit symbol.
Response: 0.35 kV
